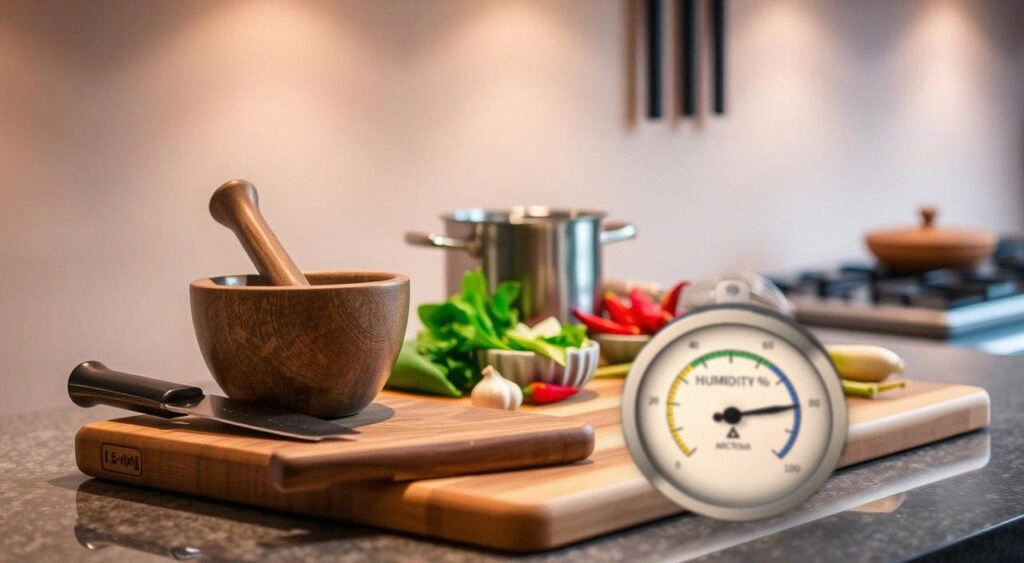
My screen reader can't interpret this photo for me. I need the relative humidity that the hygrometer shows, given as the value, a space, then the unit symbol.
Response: 80 %
